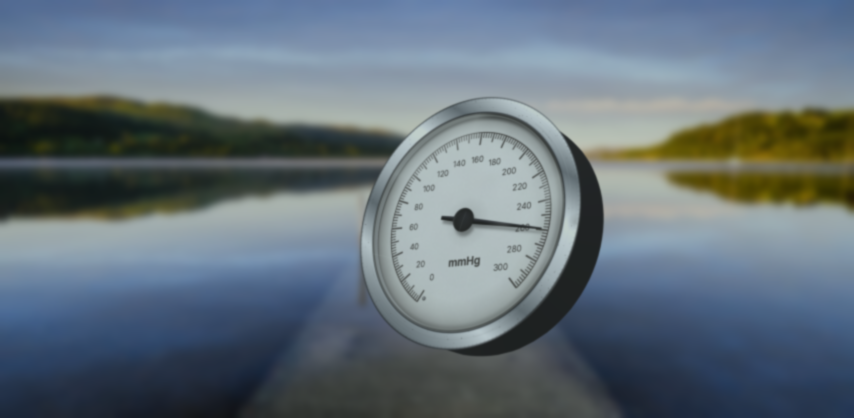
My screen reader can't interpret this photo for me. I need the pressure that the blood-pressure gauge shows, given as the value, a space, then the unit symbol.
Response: 260 mmHg
